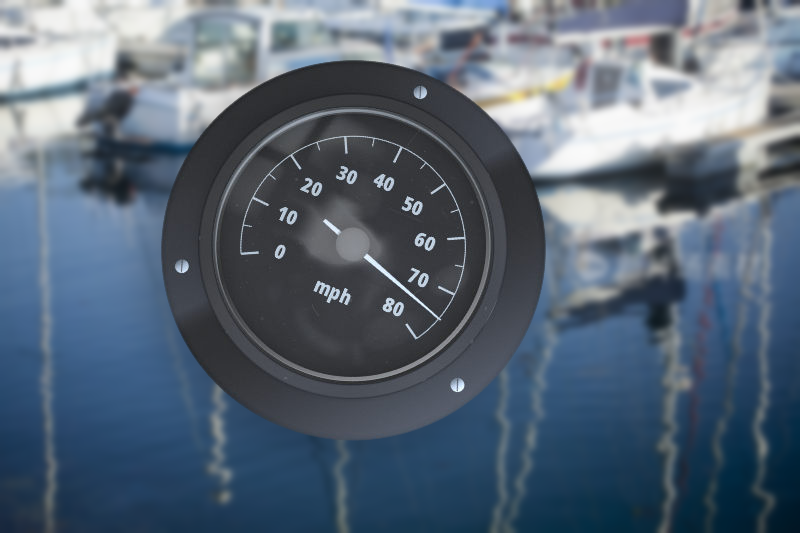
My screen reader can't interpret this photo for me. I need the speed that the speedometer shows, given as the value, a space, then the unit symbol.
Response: 75 mph
